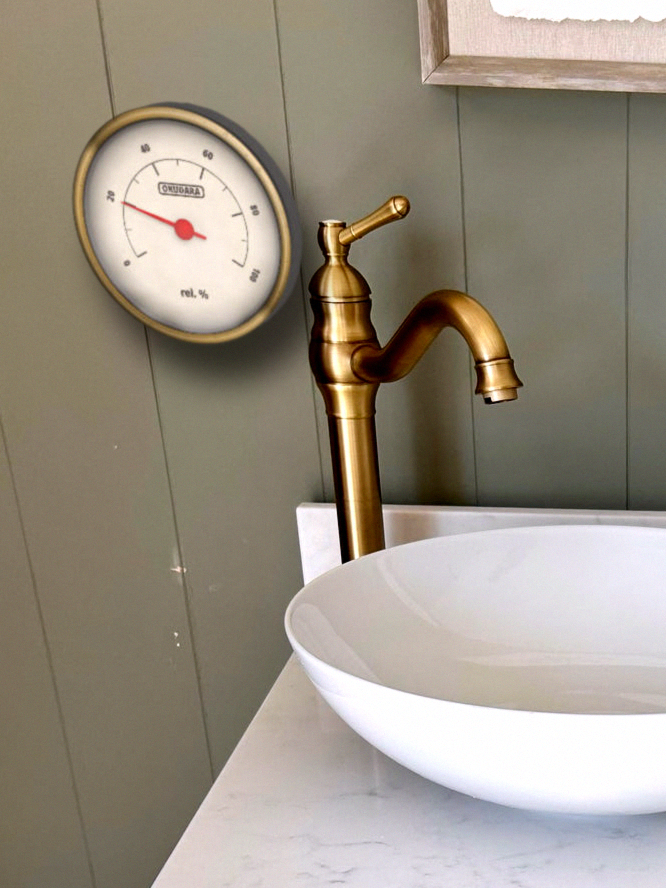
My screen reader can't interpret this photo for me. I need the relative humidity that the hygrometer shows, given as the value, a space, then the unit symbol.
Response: 20 %
